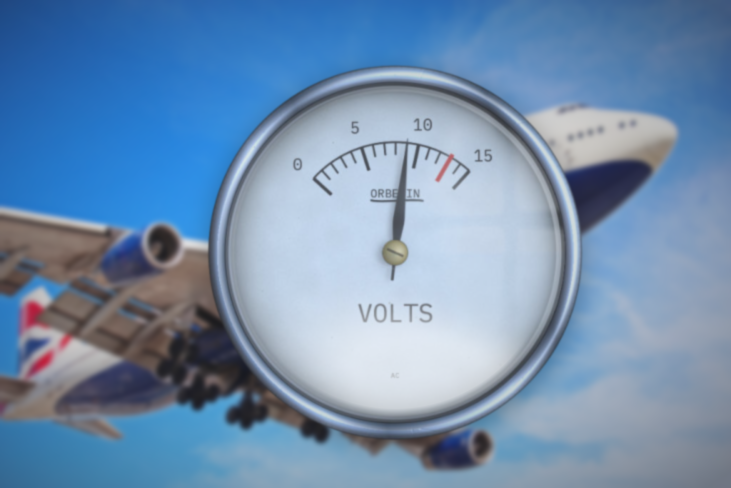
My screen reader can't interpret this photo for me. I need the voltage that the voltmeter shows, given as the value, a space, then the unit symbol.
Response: 9 V
